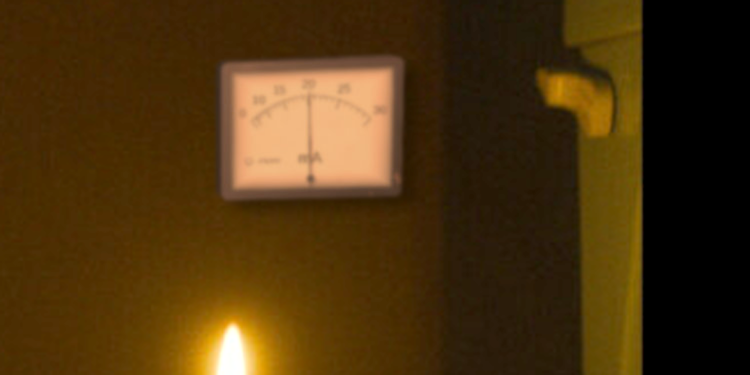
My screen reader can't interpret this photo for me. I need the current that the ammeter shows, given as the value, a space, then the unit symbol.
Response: 20 mA
